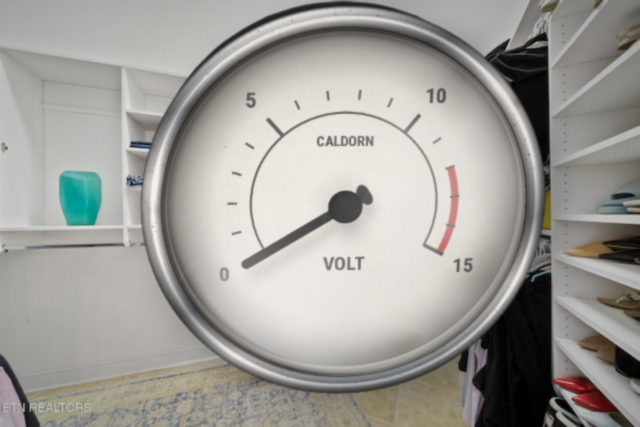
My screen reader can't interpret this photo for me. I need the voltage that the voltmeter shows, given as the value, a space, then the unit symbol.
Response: 0 V
